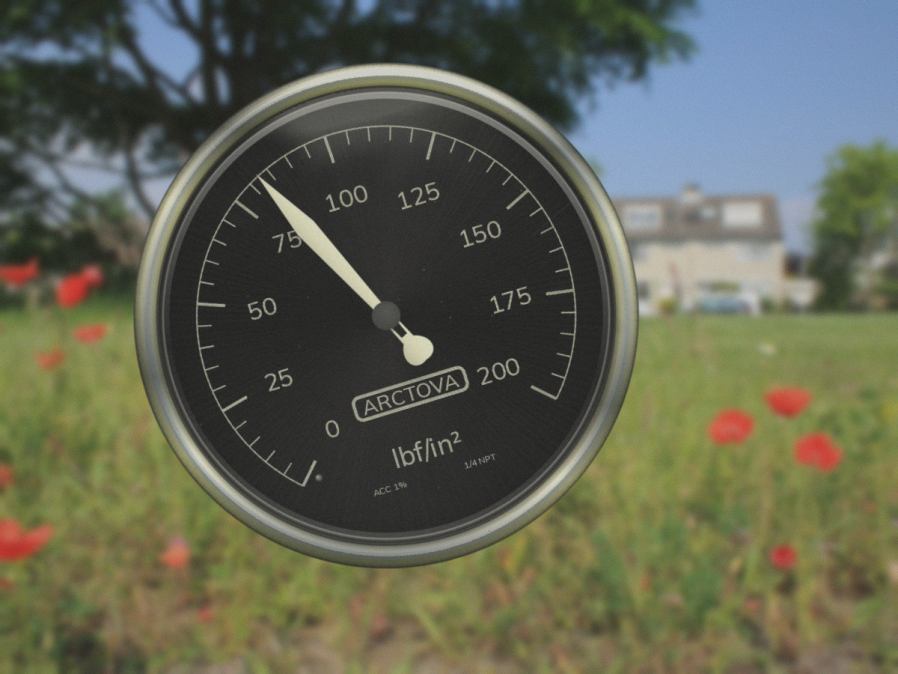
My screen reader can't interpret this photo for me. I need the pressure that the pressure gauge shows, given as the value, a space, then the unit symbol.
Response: 82.5 psi
